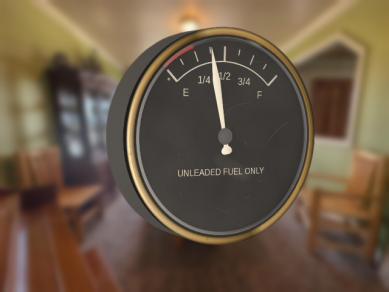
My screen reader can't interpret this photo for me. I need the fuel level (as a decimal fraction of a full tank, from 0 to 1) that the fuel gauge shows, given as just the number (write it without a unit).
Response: 0.375
